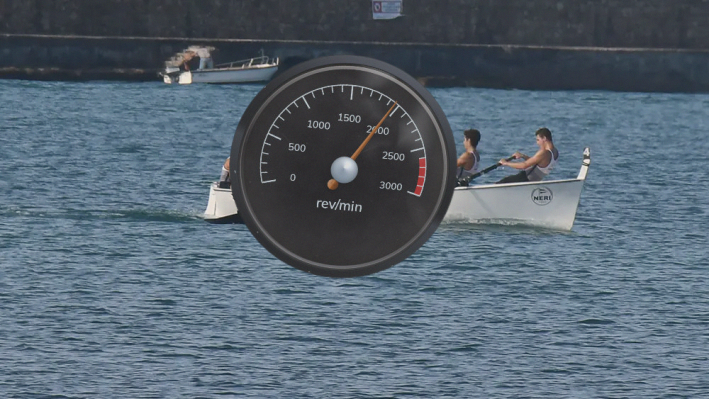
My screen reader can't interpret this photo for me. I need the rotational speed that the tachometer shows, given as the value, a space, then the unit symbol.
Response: 1950 rpm
